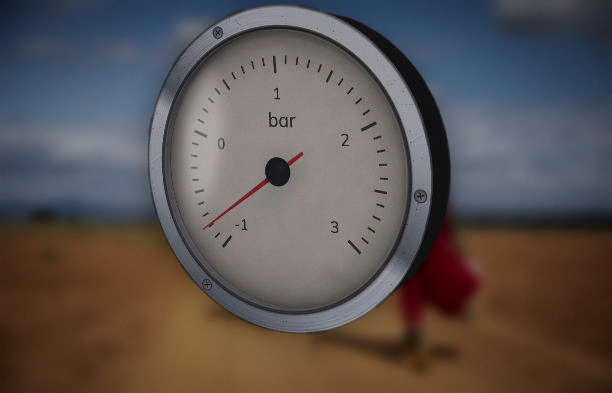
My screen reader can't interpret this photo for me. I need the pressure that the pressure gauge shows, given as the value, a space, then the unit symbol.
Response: -0.8 bar
